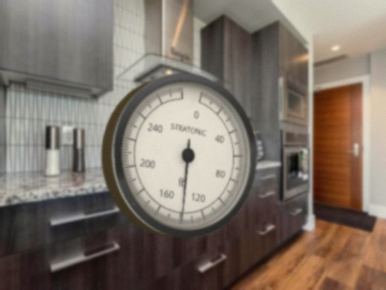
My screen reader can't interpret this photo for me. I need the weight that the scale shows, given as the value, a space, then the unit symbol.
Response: 140 lb
